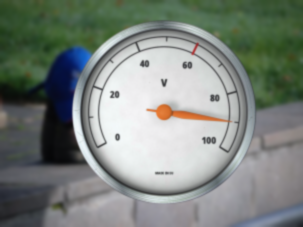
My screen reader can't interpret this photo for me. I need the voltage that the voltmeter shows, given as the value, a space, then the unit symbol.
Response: 90 V
